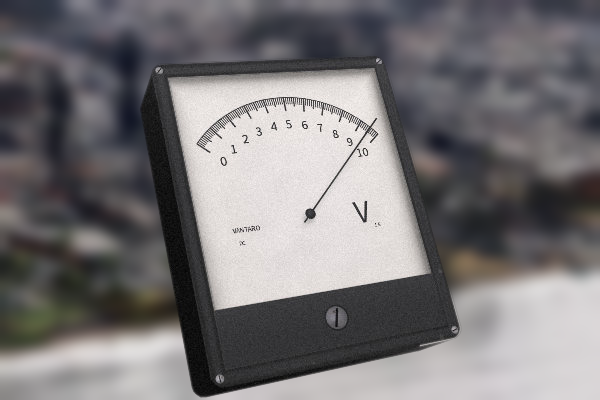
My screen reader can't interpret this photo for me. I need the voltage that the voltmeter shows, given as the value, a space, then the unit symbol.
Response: 9.5 V
